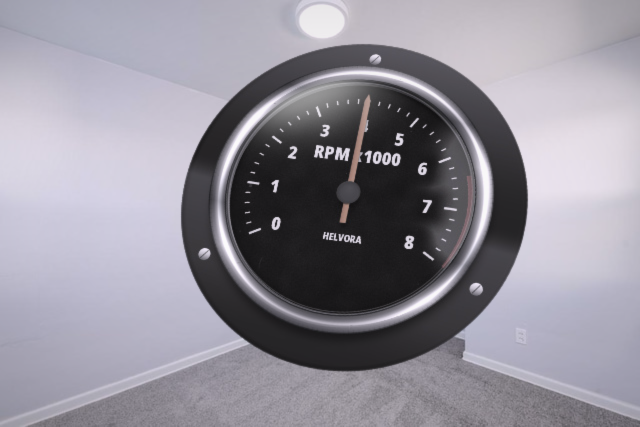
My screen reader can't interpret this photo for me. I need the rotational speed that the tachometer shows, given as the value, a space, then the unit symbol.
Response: 4000 rpm
